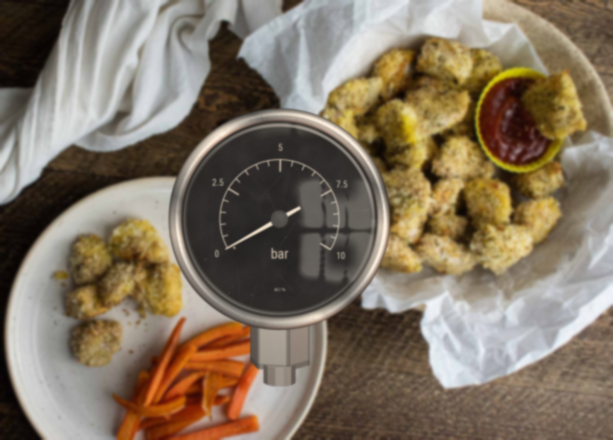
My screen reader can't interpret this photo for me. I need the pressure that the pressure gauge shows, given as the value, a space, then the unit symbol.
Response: 0 bar
